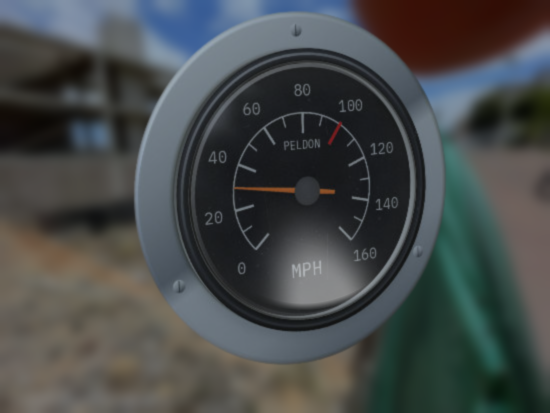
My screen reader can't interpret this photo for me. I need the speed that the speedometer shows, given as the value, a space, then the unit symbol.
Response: 30 mph
